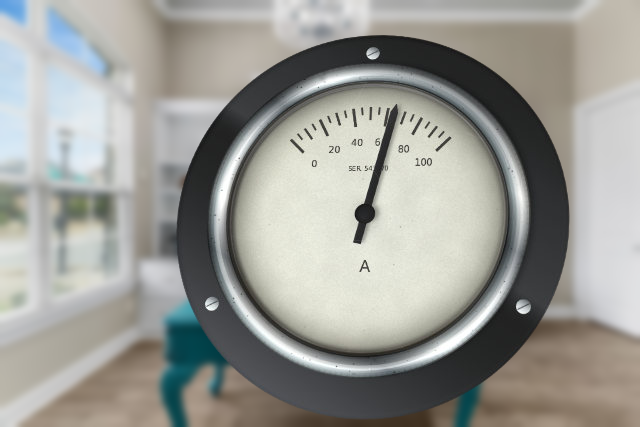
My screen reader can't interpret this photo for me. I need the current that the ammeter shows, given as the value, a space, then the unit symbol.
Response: 65 A
